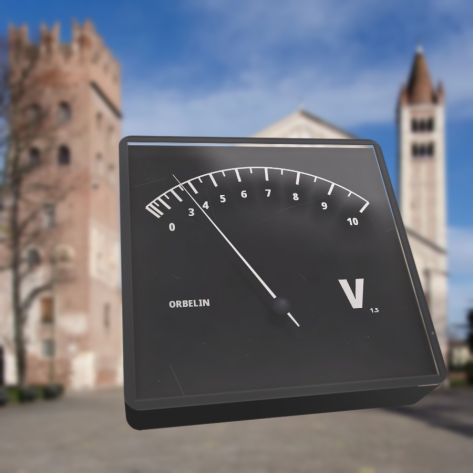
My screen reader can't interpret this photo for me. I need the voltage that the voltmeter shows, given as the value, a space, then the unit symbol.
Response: 3.5 V
